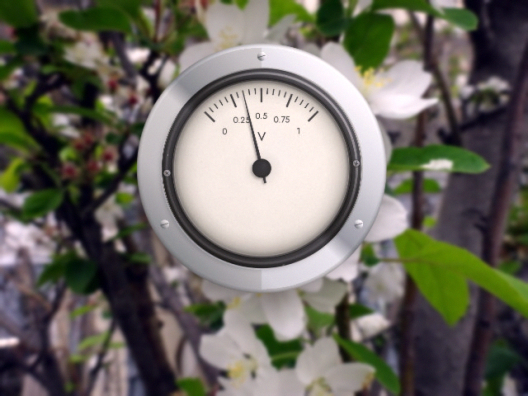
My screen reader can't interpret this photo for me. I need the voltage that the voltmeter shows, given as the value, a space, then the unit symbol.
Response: 0.35 V
